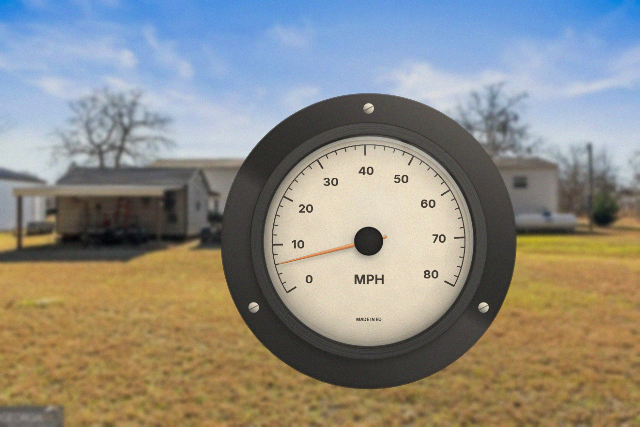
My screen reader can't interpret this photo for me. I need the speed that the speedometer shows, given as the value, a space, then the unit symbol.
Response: 6 mph
